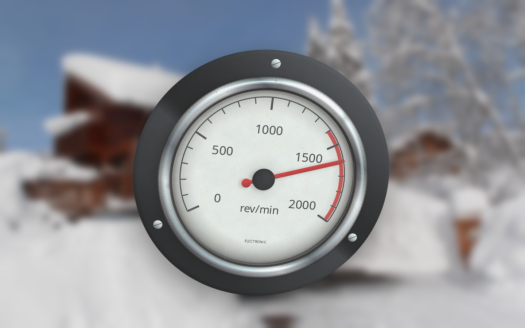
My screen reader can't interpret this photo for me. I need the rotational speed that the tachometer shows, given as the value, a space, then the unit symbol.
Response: 1600 rpm
